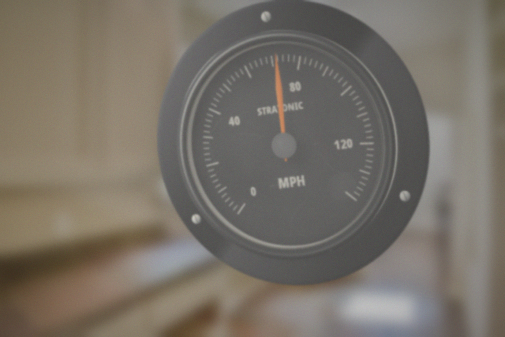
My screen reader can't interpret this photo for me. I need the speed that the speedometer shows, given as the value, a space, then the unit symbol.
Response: 72 mph
